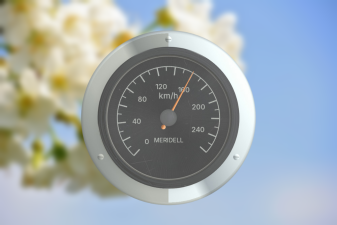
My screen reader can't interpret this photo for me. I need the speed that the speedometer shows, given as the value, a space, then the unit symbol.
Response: 160 km/h
